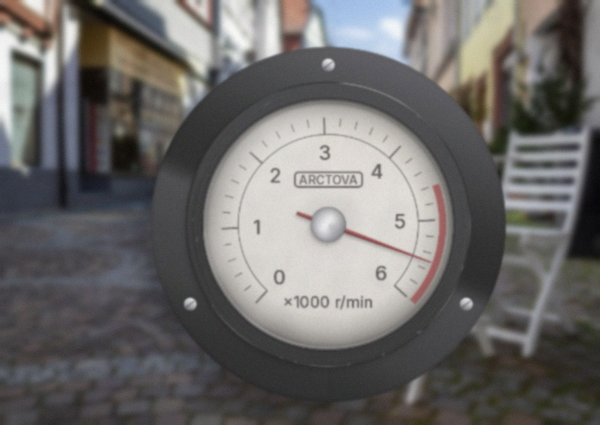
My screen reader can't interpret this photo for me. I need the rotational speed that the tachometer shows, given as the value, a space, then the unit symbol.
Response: 5500 rpm
